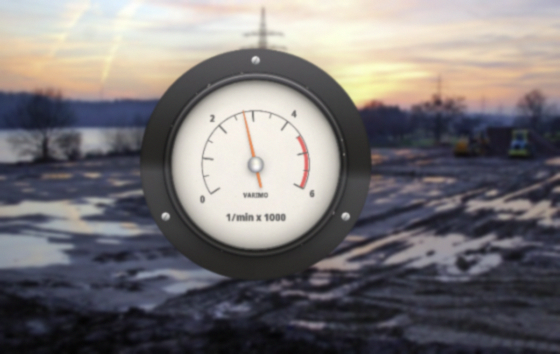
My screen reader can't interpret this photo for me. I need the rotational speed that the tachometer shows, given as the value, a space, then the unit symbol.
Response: 2750 rpm
